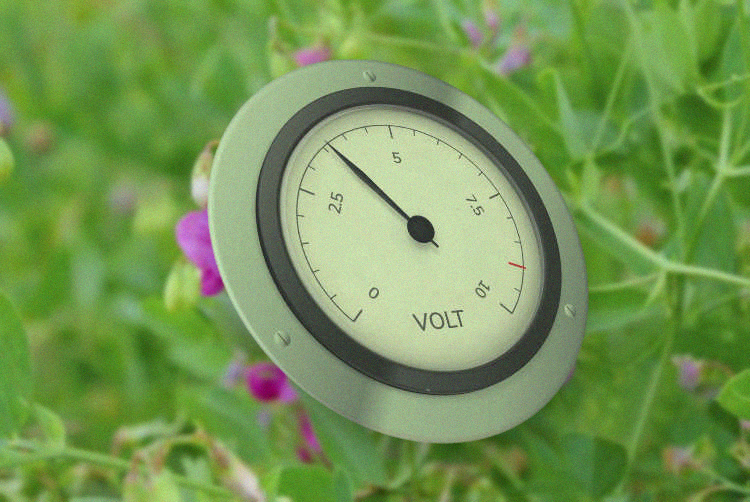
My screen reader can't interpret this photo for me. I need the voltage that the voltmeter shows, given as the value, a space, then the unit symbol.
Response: 3.5 V
